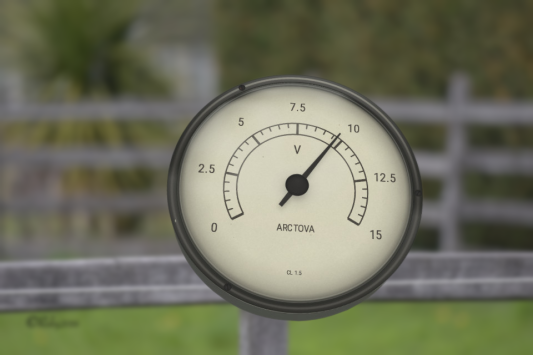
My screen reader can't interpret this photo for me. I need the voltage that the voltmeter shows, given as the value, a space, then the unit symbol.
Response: 9.75 V
